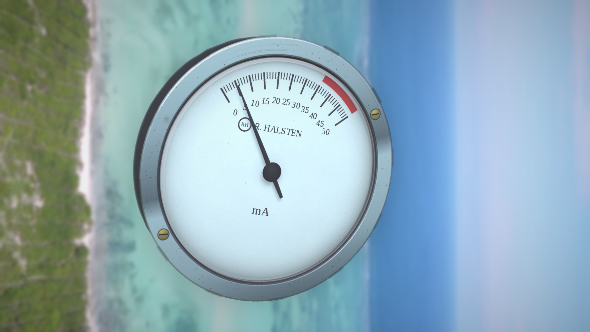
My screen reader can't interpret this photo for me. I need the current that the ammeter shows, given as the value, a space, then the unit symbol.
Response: 5 mA
